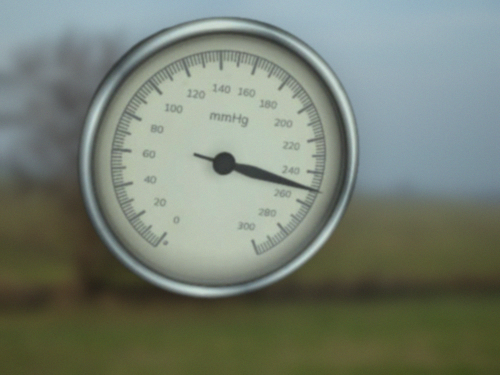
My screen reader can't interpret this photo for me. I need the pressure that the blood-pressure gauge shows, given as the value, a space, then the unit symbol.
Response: 250 mmHg
